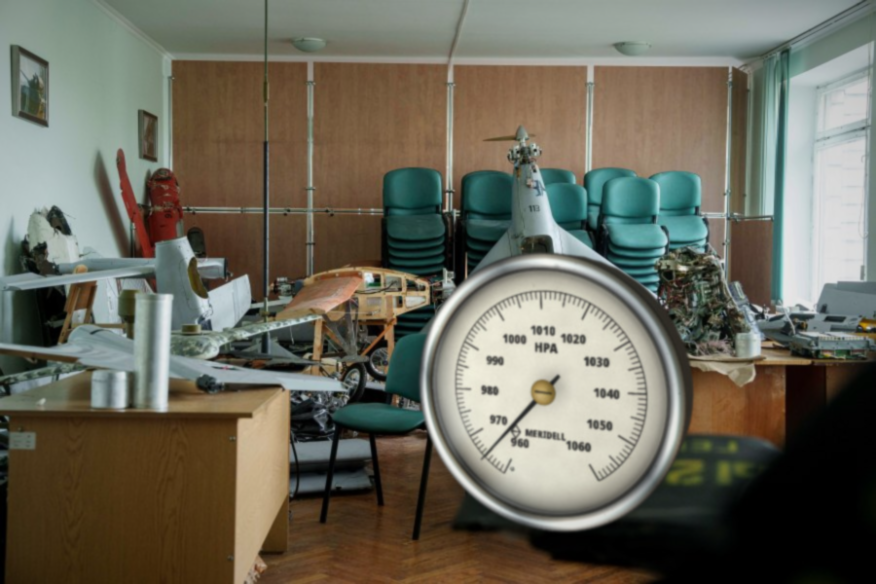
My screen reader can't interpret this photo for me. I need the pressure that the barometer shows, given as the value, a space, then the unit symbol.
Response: 965 hPa
